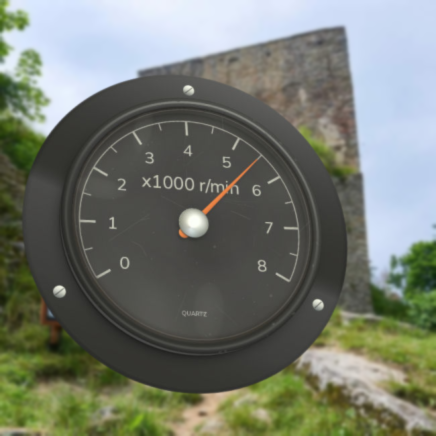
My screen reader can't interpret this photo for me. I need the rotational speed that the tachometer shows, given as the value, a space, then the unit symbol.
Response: 5500 rpm
